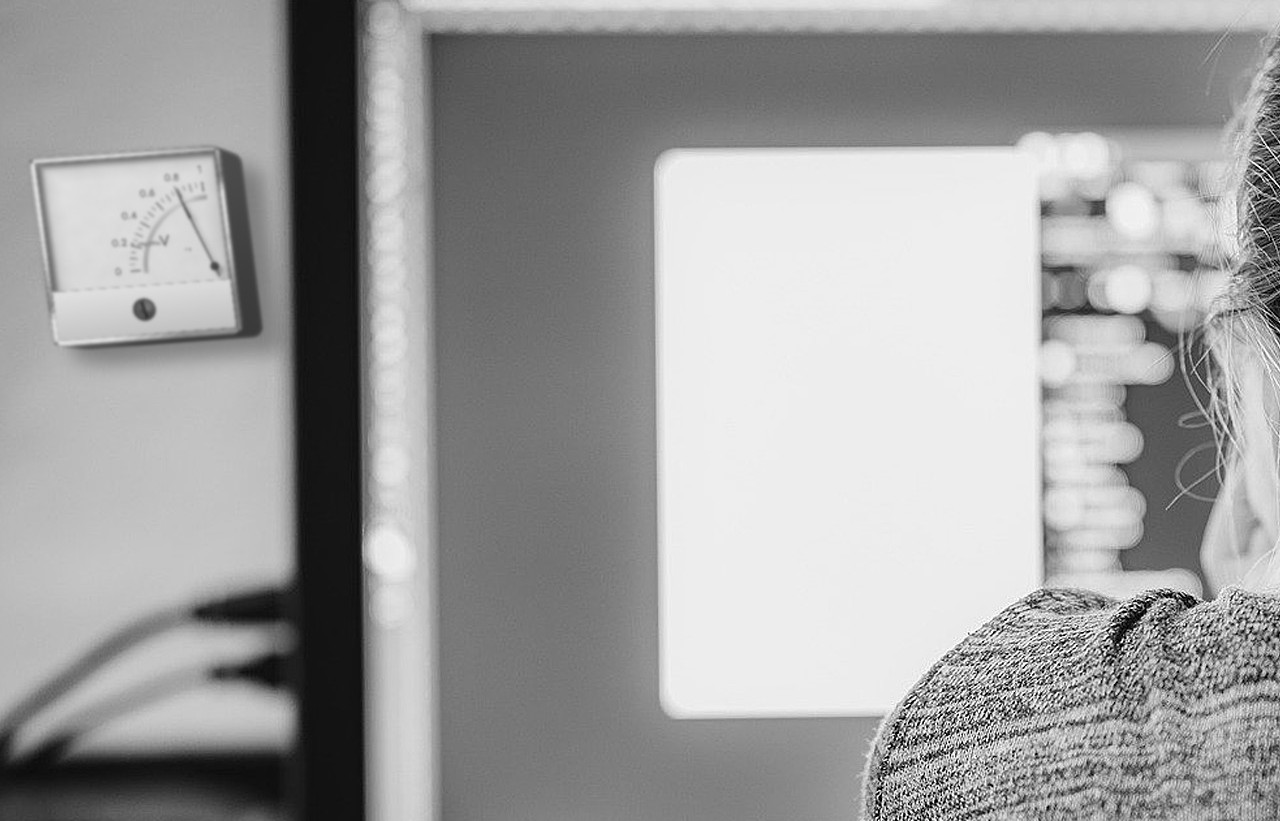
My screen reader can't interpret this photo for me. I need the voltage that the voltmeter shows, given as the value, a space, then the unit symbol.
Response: 0.8 V
